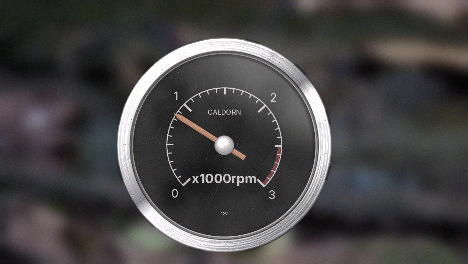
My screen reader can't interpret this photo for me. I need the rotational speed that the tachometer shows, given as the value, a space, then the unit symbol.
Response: 850 rpm
